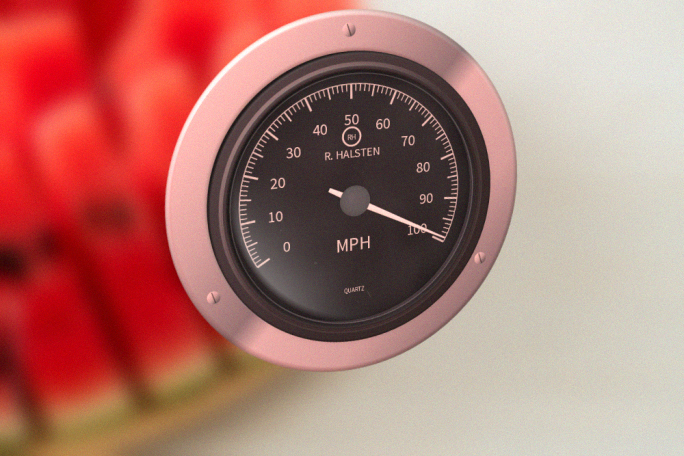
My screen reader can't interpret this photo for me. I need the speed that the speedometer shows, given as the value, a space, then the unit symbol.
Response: 99 mph
